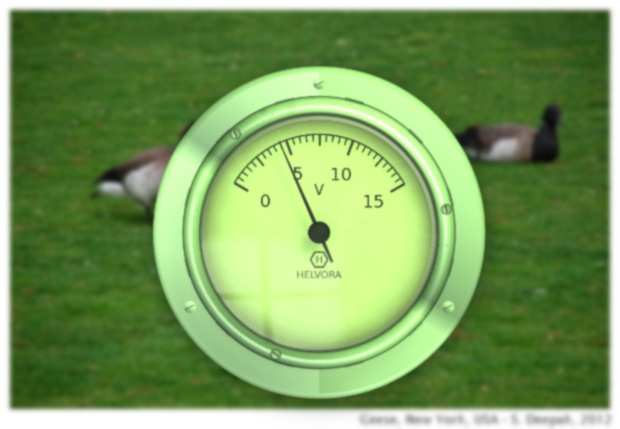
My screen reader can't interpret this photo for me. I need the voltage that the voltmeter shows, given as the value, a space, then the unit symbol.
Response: 4.5 V
